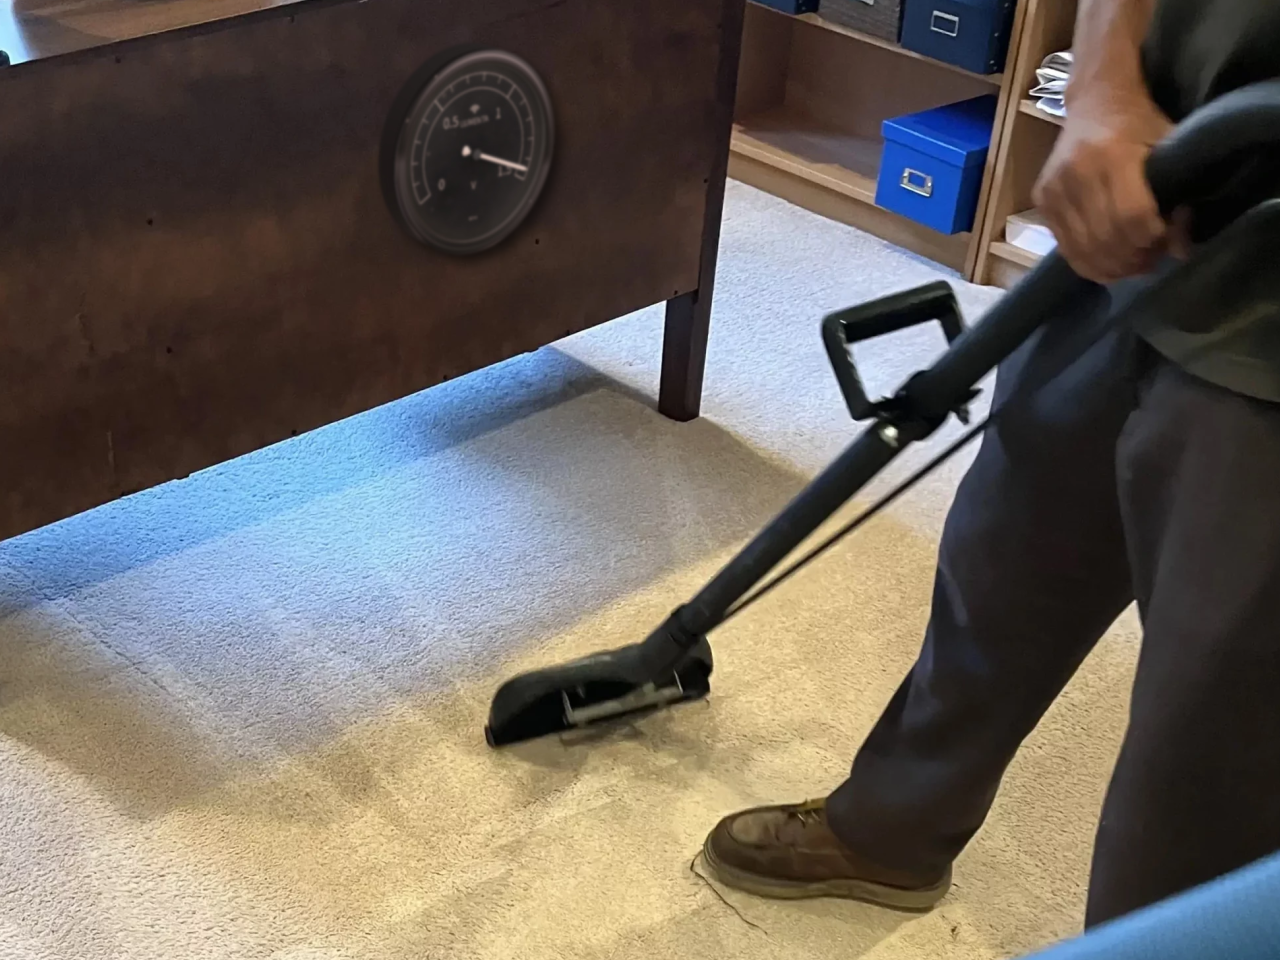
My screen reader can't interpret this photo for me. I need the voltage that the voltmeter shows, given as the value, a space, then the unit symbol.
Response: 1.45 V
